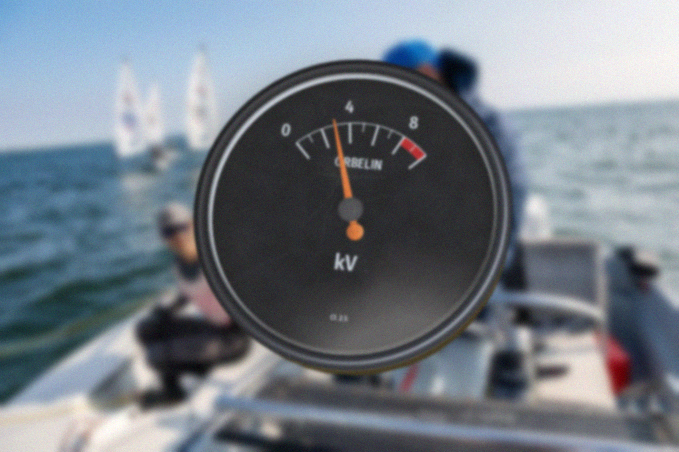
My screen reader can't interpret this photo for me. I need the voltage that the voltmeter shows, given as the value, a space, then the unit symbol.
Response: 3 kV
